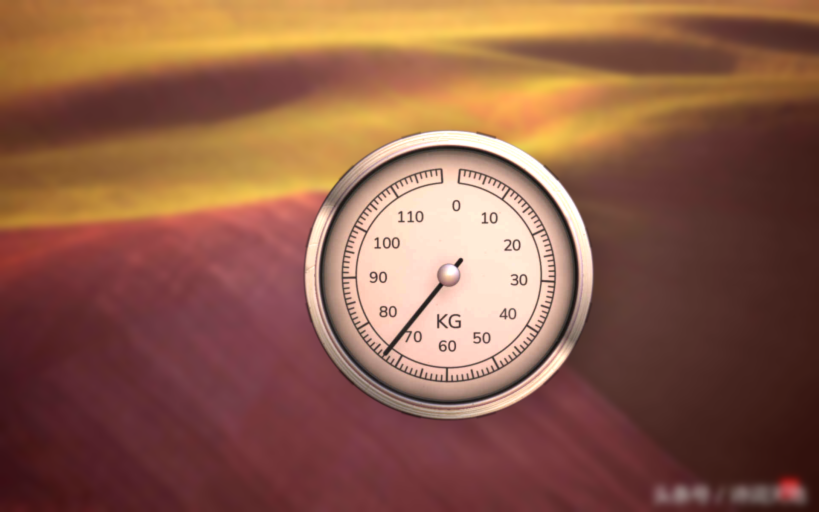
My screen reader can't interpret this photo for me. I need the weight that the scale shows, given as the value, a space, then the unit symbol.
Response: 73 kg
